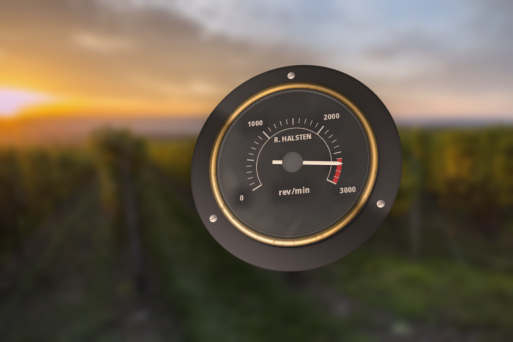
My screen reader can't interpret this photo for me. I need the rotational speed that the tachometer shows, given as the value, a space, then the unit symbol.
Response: 2700 rpm
